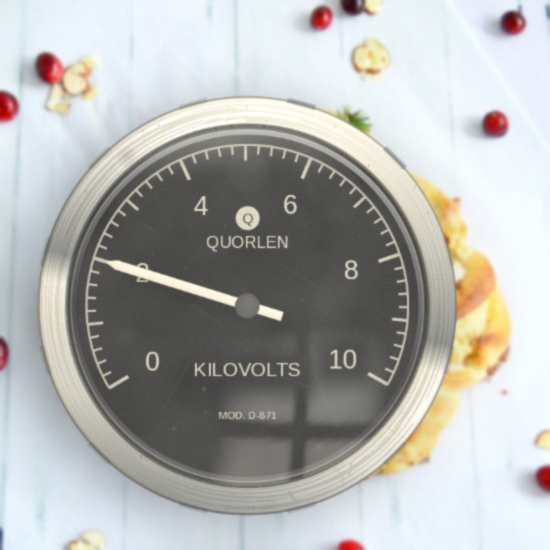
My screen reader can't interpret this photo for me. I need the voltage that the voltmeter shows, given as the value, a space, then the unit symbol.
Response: 2 kV
